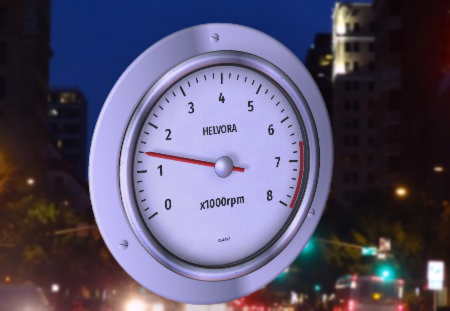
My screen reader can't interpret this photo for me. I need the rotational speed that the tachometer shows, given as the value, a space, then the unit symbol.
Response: 1400 rpm
